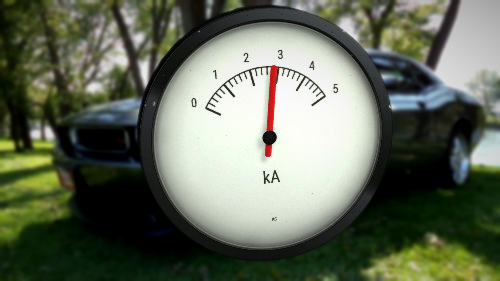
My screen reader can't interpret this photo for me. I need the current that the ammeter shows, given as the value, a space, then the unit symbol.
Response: 2.8 kA
